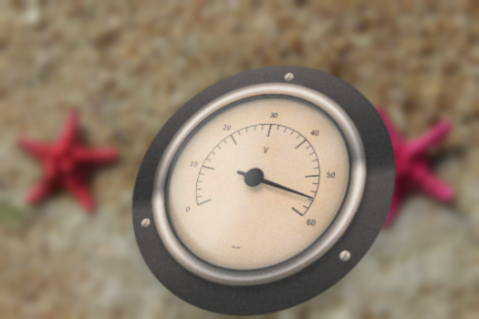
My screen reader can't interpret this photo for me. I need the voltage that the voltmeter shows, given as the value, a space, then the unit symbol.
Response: 56 V
